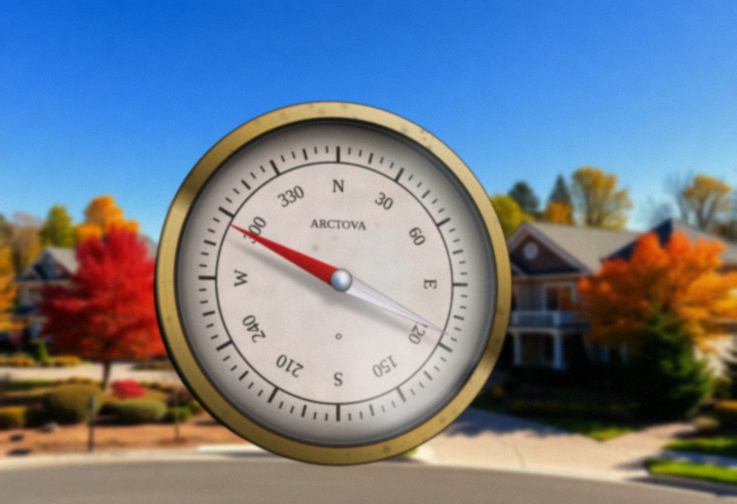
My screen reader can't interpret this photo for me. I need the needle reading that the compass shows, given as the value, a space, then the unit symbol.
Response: 295 °
